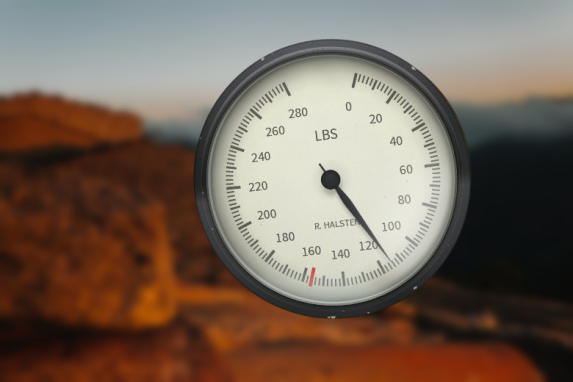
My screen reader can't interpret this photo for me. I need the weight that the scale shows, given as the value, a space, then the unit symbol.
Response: 114 lb
